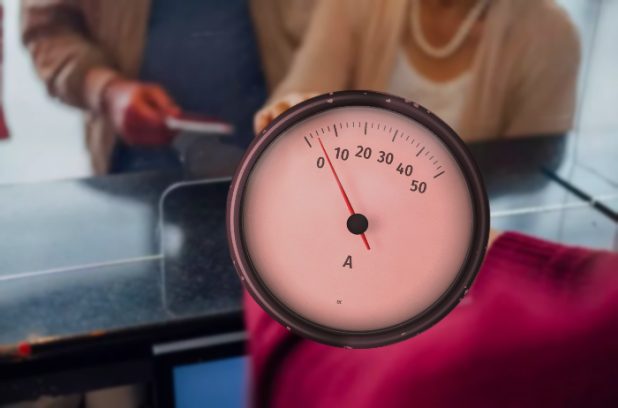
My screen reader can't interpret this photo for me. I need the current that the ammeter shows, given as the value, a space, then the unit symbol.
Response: 4 A
